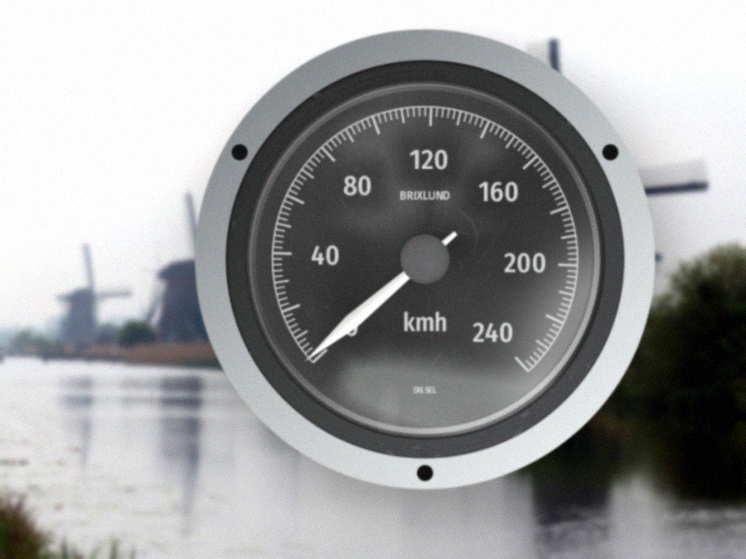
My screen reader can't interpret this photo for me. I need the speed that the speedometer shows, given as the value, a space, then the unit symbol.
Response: 2 km/h
